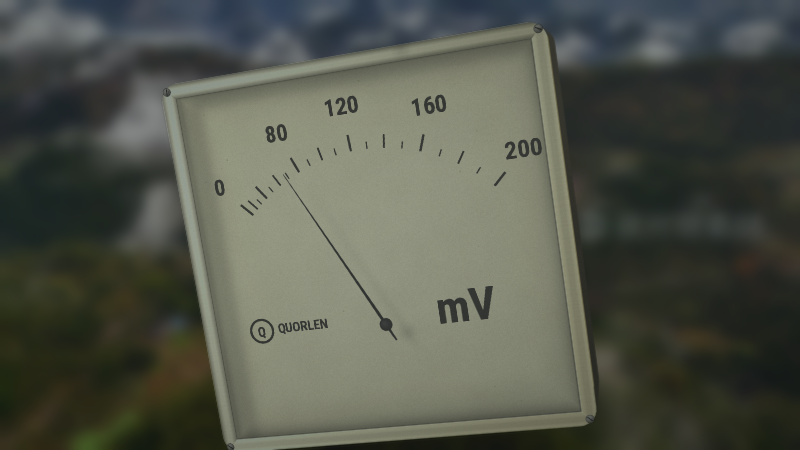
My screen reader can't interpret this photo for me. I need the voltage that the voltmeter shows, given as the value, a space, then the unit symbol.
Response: 70 mV
